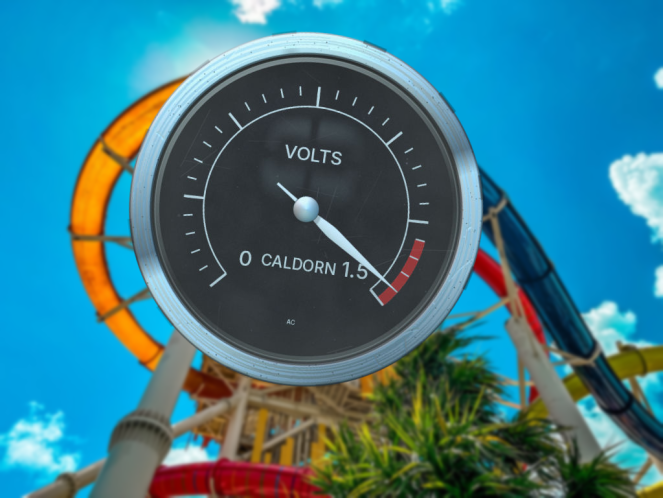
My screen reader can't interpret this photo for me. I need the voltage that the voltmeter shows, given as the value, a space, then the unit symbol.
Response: 1.45 V
